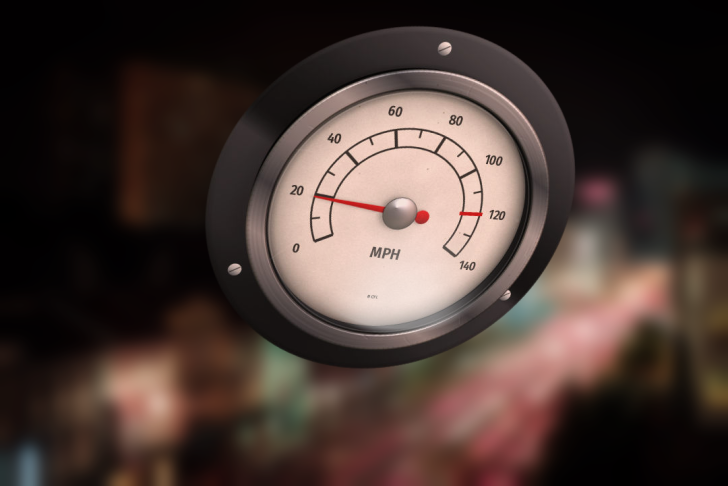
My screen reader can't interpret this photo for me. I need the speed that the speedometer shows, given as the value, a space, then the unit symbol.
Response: 20 mph
